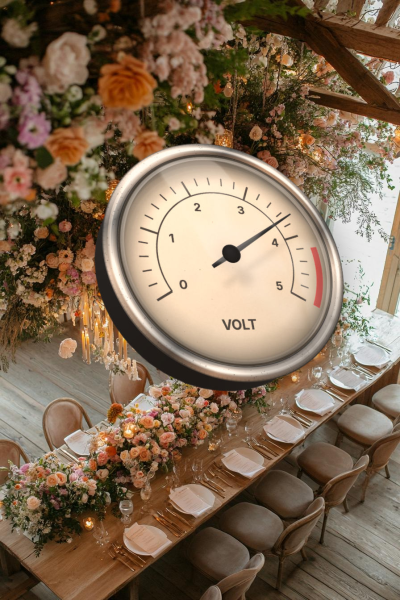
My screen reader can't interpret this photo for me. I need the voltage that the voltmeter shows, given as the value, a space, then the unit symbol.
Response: 3.7 V
